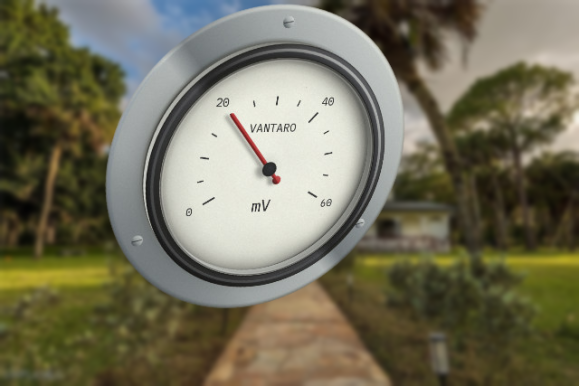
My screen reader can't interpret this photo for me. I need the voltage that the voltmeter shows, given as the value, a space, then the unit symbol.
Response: 20 mV
